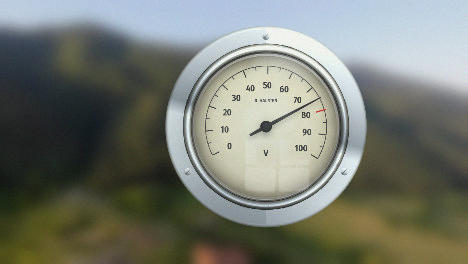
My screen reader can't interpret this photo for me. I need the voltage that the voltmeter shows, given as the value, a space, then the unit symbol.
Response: 75 V
